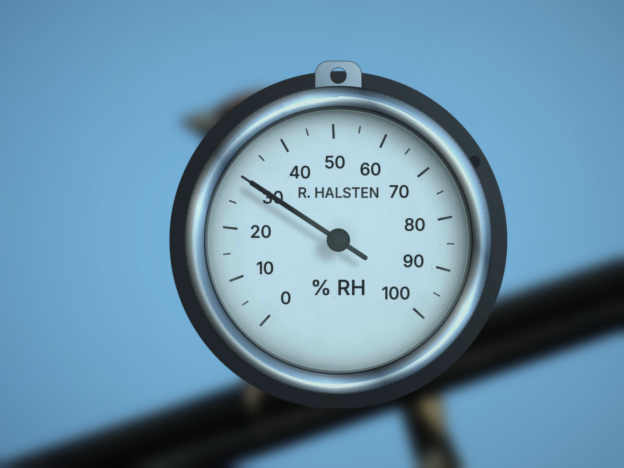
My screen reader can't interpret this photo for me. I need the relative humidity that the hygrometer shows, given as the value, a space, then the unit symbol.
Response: 30 %
